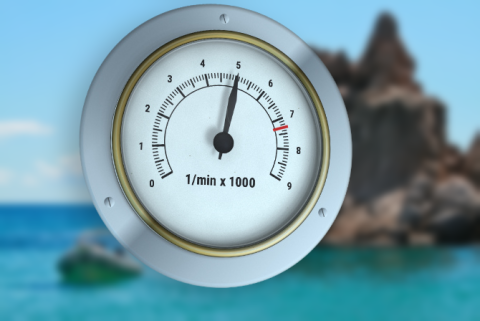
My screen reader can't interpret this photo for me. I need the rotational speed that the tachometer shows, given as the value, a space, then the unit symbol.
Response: 5000 rpm
